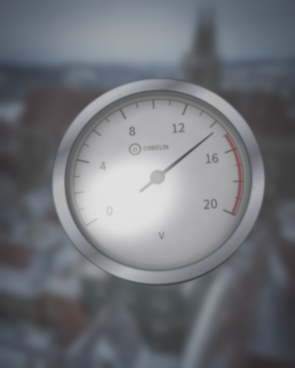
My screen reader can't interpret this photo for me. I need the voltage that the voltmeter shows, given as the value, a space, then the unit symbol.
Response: 14.5 V
